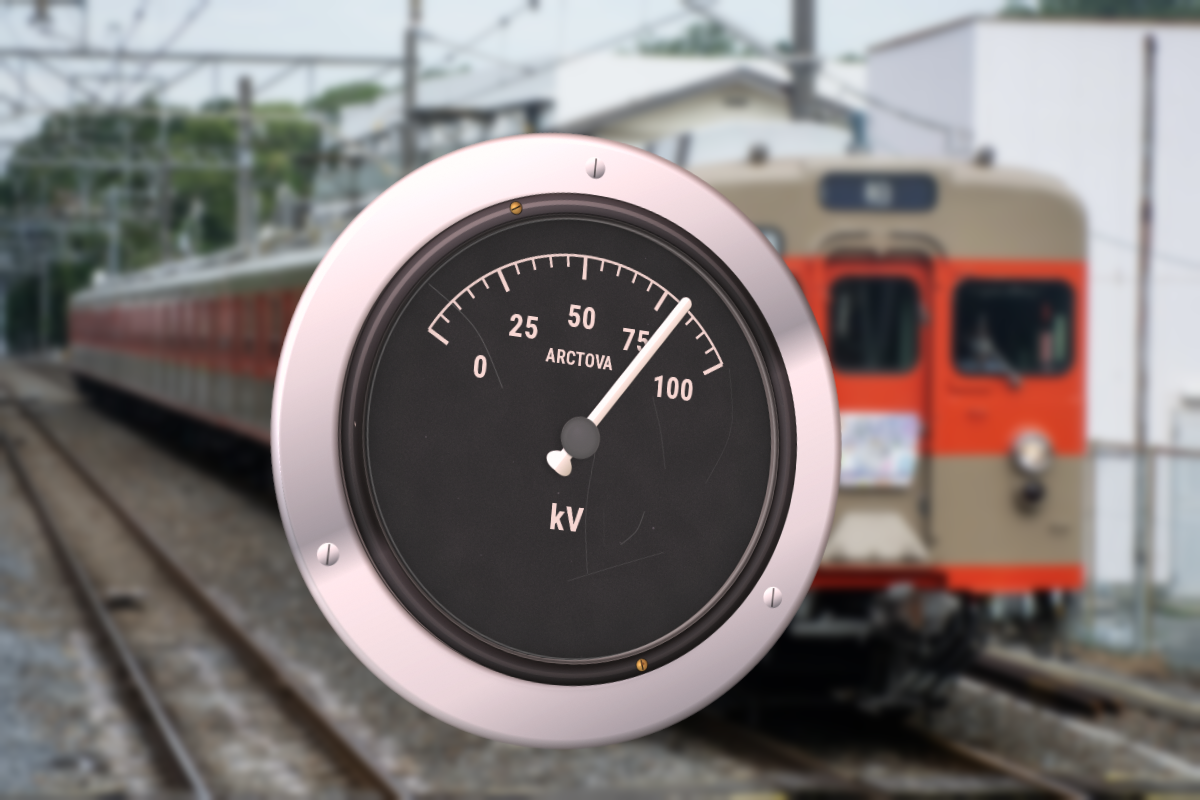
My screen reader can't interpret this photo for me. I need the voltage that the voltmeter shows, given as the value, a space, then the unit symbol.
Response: 80 kV
